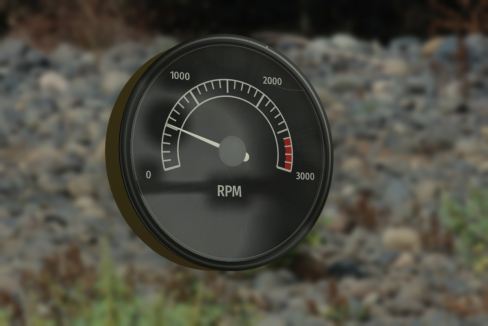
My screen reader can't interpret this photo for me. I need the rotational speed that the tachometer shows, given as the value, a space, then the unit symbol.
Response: 500 rpm
